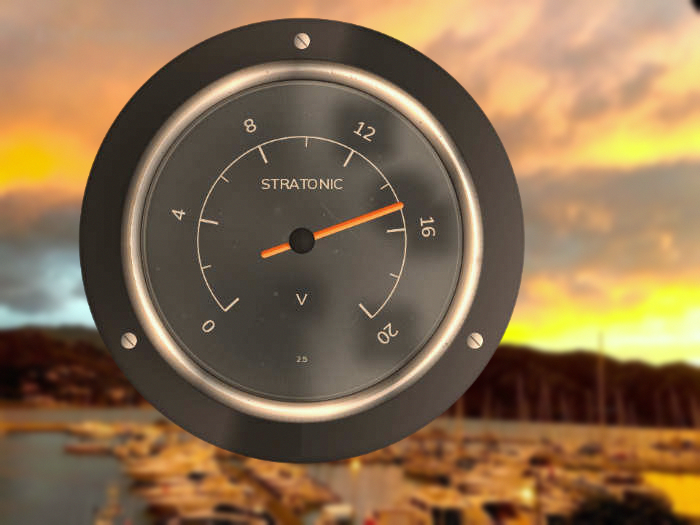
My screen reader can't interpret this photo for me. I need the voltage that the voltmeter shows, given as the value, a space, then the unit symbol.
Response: 15 V
